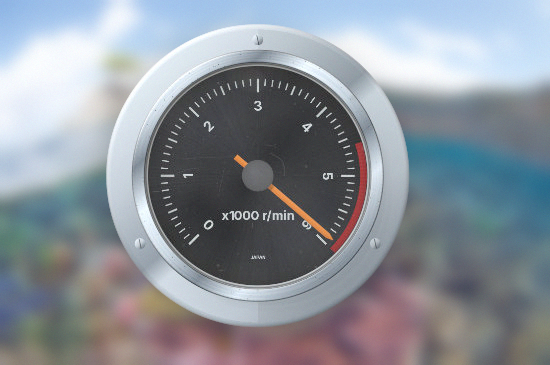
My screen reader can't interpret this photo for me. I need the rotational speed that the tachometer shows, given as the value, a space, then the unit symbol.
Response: 5900 rpm
